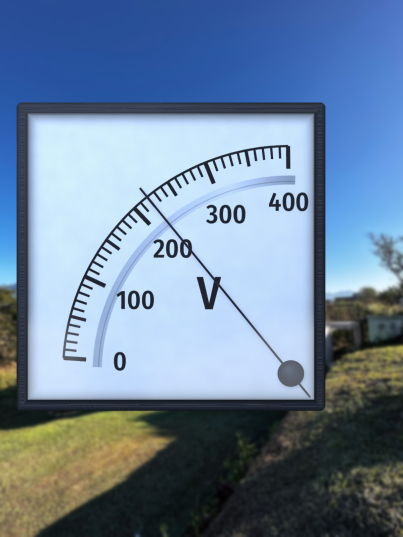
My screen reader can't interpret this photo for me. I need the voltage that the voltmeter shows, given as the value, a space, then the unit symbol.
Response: 220 V
